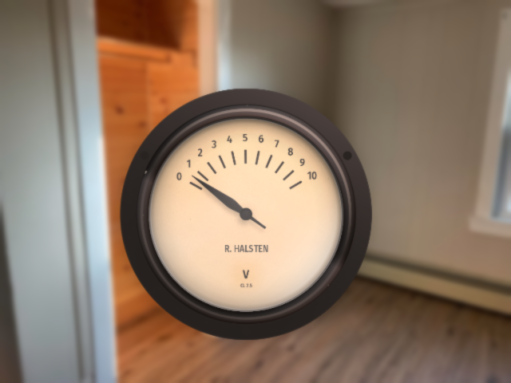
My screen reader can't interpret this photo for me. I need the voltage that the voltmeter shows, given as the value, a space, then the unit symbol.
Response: 0.5 V
